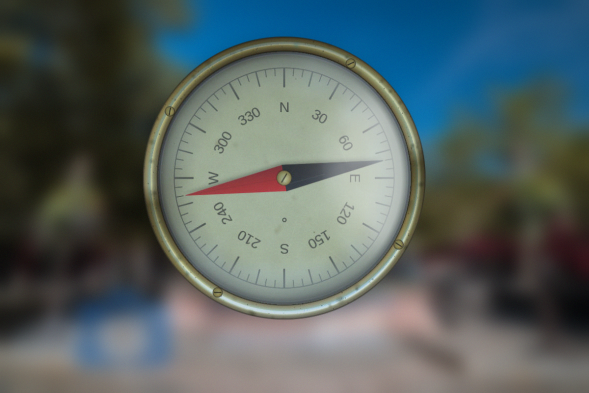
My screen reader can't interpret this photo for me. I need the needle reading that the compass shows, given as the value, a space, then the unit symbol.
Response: 260 °
